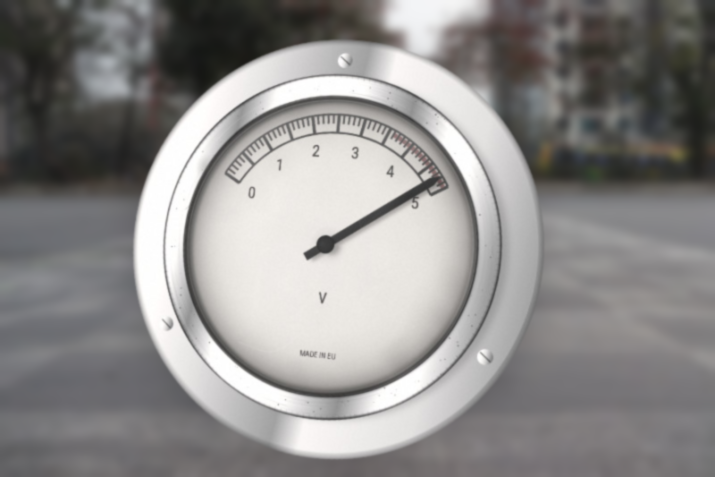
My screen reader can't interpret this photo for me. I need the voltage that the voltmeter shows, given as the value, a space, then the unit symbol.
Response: 4.8 V
